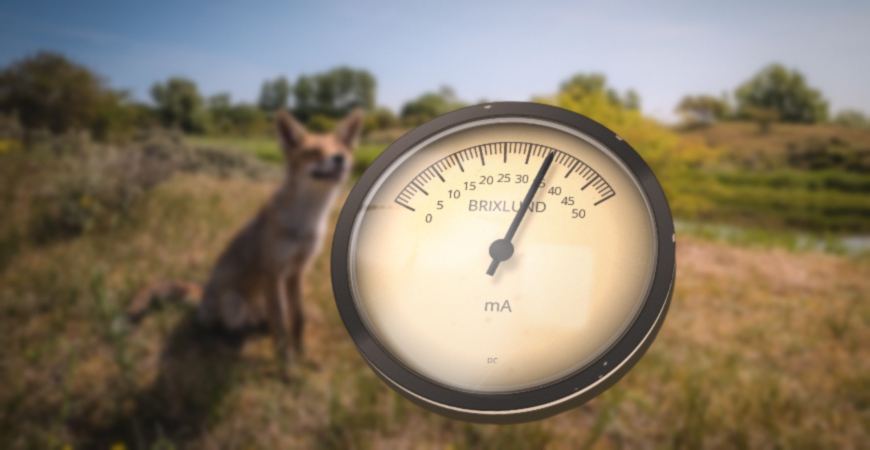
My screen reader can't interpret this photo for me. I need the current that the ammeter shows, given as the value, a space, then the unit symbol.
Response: 35 mA
